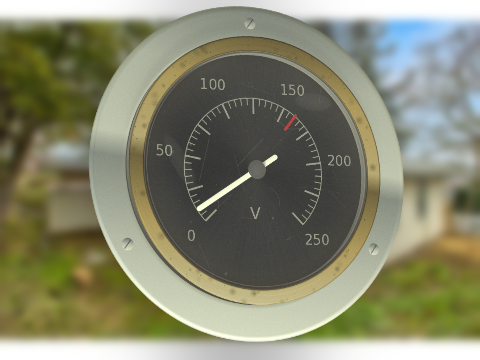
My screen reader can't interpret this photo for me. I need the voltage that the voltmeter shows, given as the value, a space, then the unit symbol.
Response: 10 V
